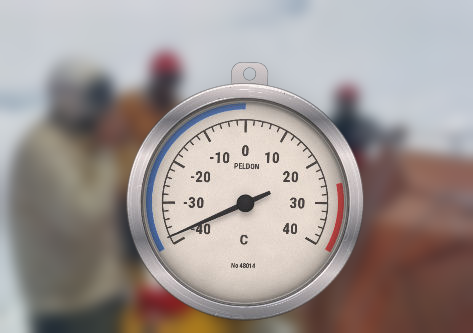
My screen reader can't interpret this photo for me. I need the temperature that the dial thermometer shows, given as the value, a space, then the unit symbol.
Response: -38 °C
